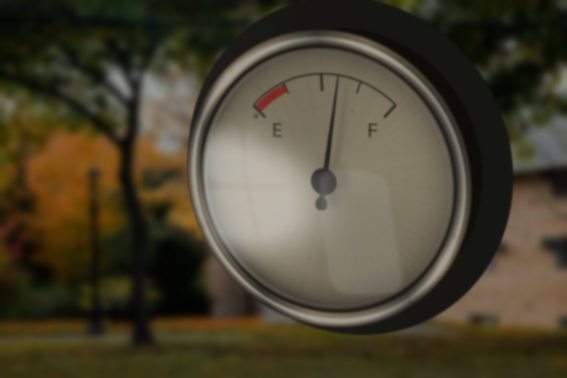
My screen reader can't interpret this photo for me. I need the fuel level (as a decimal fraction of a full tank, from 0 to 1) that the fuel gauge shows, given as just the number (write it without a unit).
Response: 0.625
